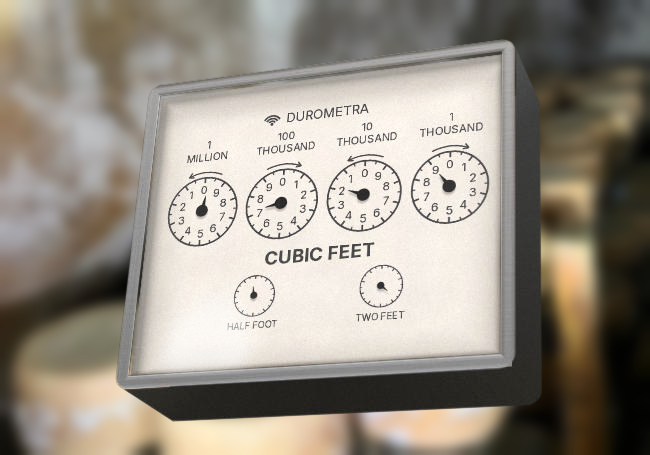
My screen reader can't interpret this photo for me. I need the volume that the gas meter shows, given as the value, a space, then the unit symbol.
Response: 971900 ft³
